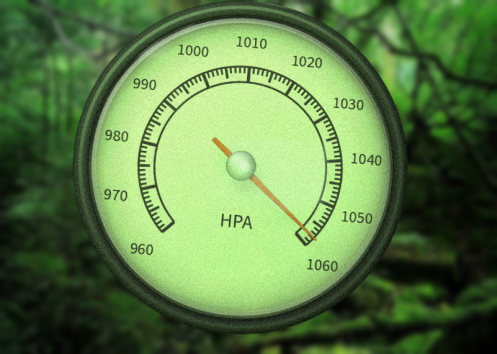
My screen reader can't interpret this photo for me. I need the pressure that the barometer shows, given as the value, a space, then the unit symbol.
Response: 1058 hPa
